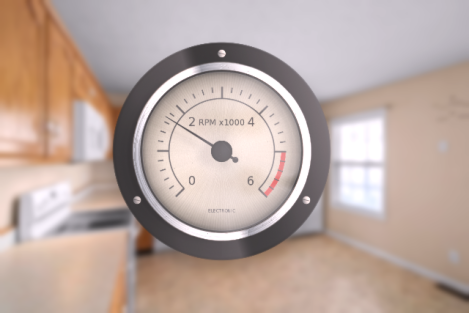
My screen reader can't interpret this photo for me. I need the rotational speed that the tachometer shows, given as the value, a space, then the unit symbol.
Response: 1700 rpm
